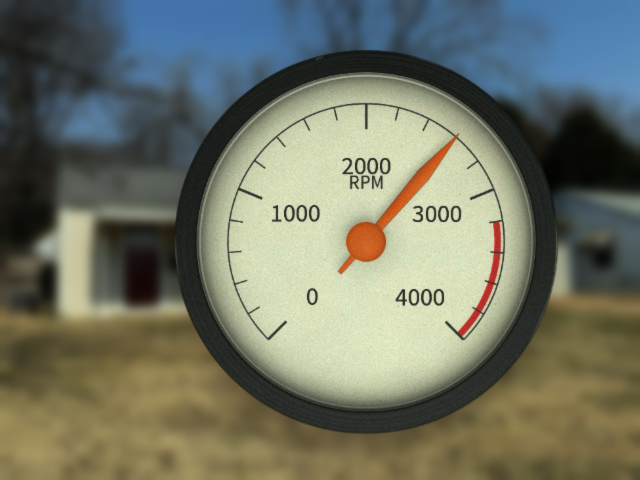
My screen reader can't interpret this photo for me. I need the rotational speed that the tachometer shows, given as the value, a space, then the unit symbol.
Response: 2600 rpm
